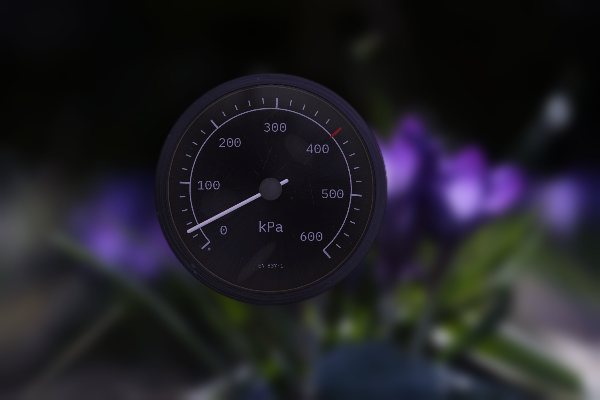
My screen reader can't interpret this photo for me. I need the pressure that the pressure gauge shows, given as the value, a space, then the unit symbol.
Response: 30 kPa
